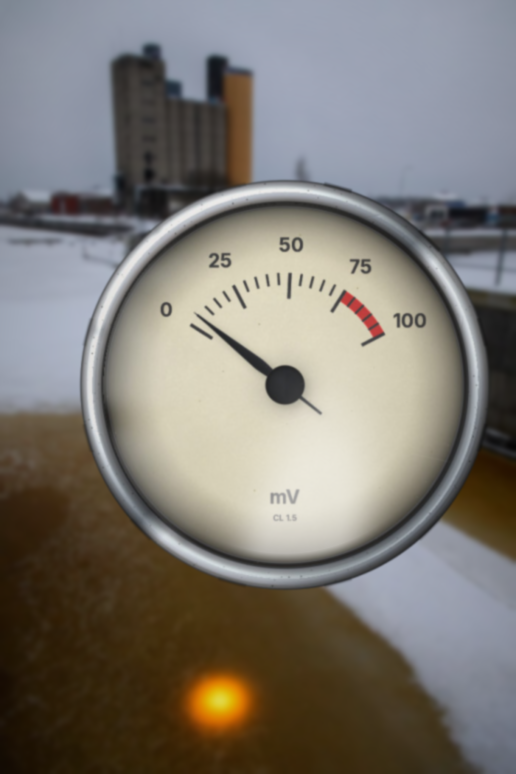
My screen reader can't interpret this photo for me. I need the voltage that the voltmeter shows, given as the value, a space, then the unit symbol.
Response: 5 mV
